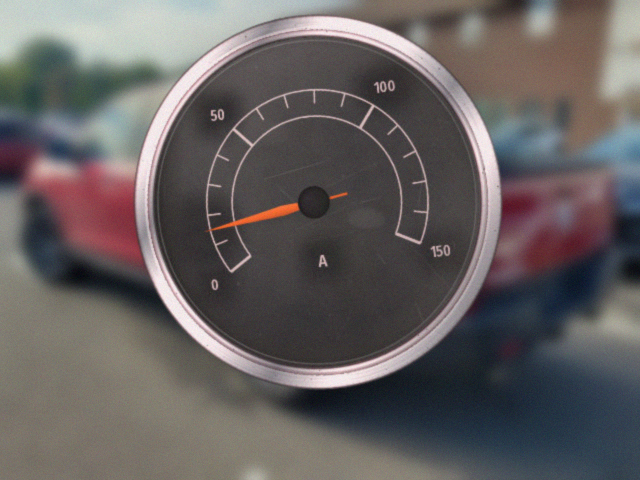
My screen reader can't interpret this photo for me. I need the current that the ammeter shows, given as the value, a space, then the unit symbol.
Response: 15 A
